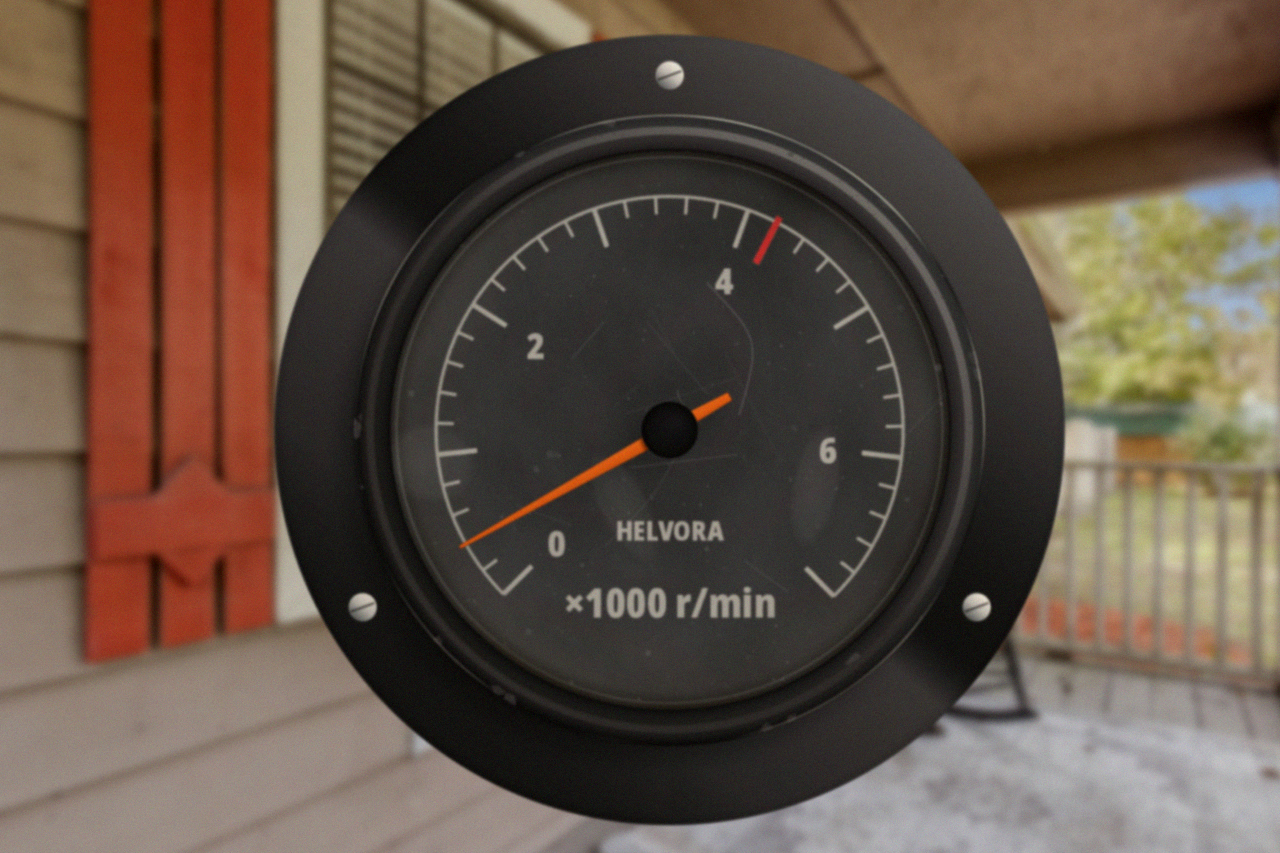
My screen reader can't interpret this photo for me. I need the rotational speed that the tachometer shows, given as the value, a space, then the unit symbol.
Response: 400 rpm
